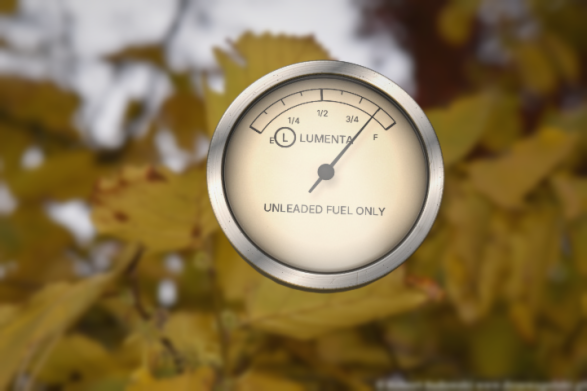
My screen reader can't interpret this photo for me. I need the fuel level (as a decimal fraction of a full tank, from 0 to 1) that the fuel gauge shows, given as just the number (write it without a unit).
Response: 0.875
